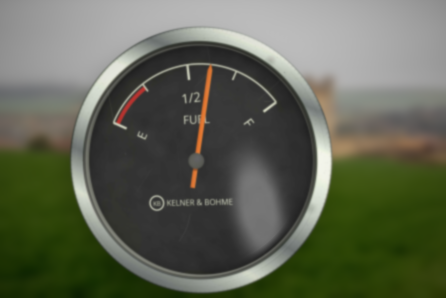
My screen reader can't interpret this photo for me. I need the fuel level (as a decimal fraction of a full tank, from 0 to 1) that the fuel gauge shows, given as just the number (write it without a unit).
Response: 0.625
